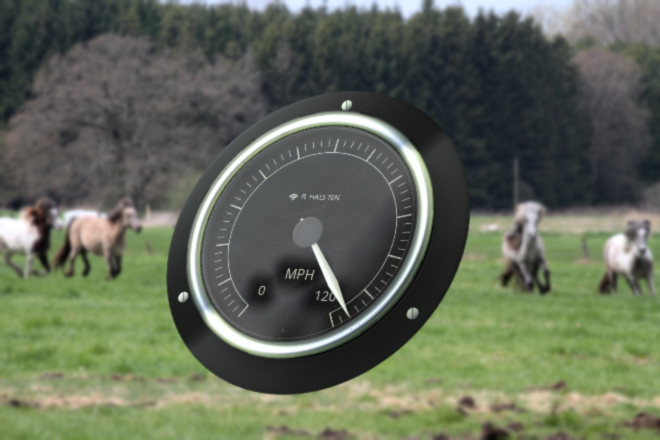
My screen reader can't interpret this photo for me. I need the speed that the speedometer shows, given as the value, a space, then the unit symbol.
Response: 116 mph
